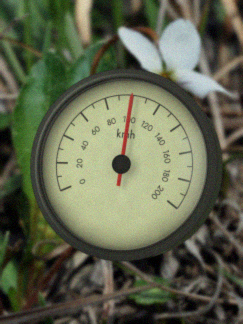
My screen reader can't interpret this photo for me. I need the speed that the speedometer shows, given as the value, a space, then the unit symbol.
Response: 100 km/h
